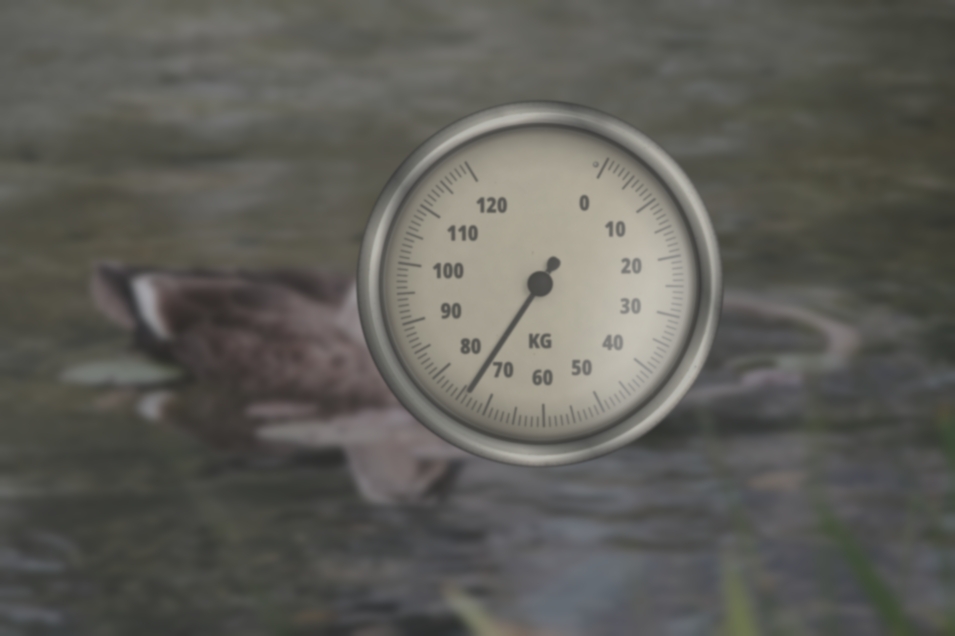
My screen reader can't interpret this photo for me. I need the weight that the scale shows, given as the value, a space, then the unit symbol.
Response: 74 kg
